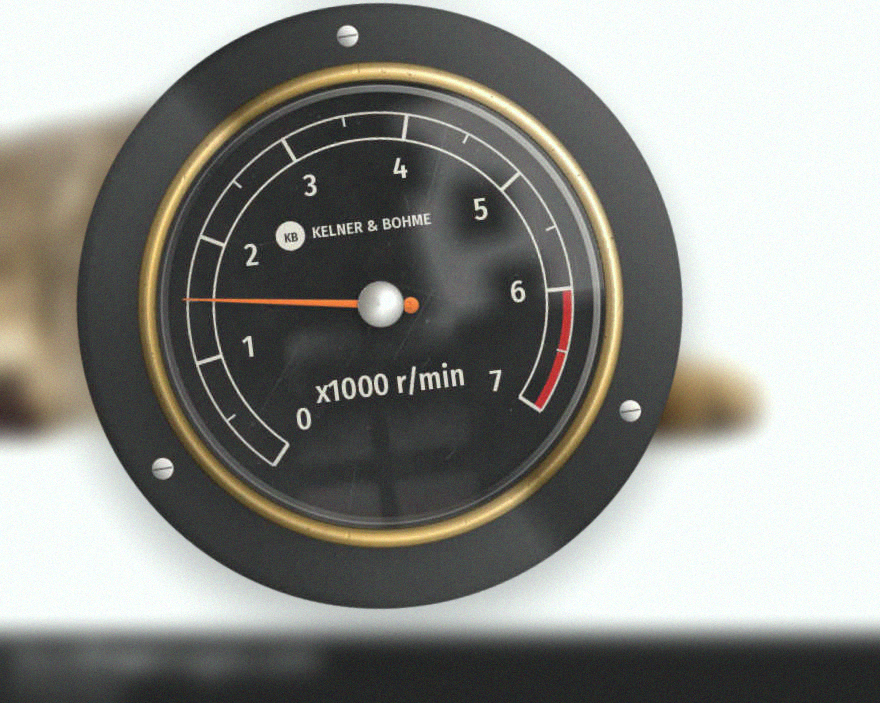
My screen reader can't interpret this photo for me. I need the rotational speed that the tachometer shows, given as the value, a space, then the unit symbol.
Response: 1500 rpm
